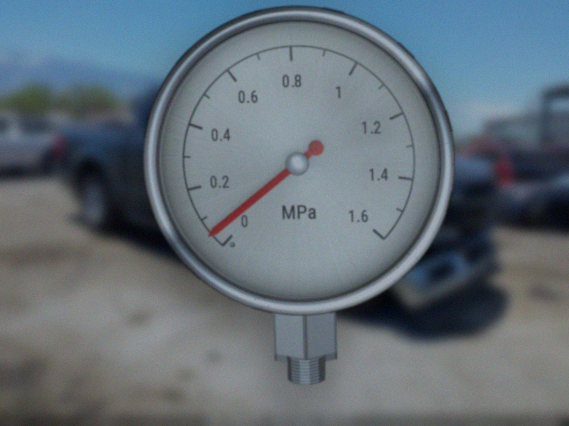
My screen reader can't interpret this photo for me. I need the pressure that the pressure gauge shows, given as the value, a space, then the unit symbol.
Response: 0.05 MPa
